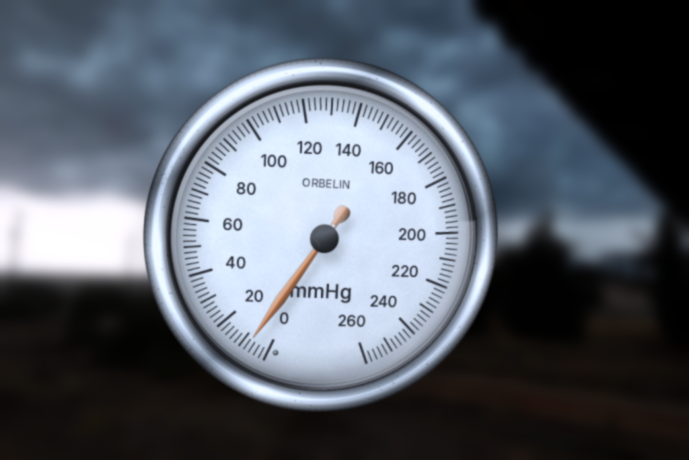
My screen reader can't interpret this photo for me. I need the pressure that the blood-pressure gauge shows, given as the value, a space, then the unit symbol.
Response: 8 mmHg
